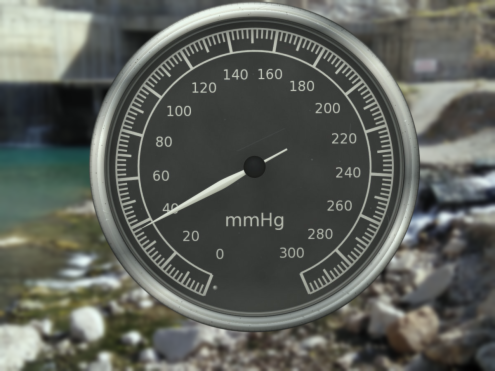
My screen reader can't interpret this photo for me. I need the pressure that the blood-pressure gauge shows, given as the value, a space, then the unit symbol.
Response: 38 mmHg
